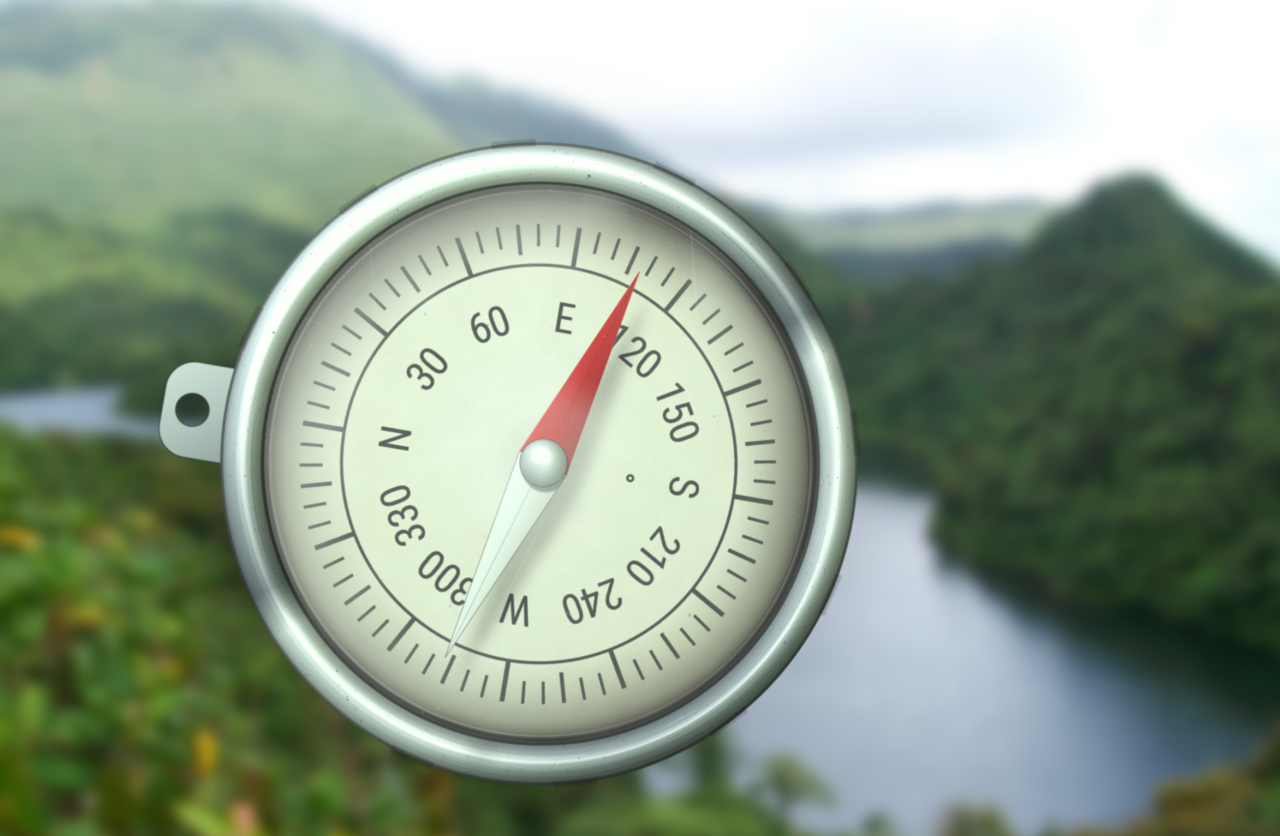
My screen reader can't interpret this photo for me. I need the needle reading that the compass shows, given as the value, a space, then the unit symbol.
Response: 107.5 °
